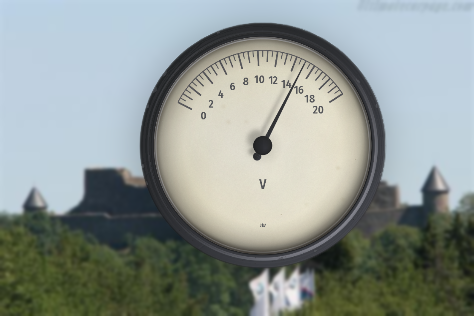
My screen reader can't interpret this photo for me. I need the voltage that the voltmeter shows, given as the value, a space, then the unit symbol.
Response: 15 V
